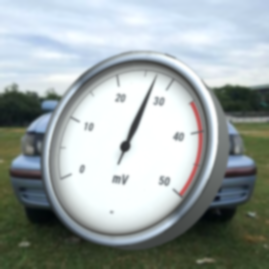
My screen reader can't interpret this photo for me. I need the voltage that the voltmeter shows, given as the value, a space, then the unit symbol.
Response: 27.5 mV
